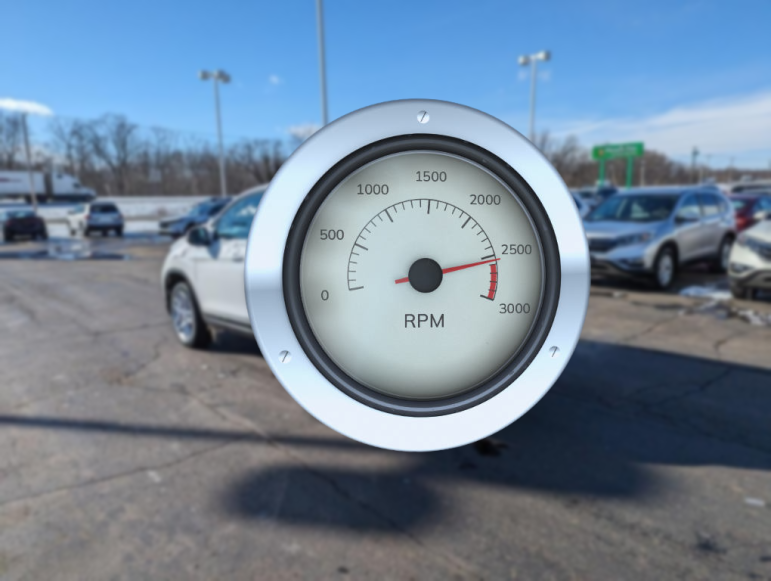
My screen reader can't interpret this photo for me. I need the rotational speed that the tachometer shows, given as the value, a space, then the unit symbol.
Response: 2550 rpm
